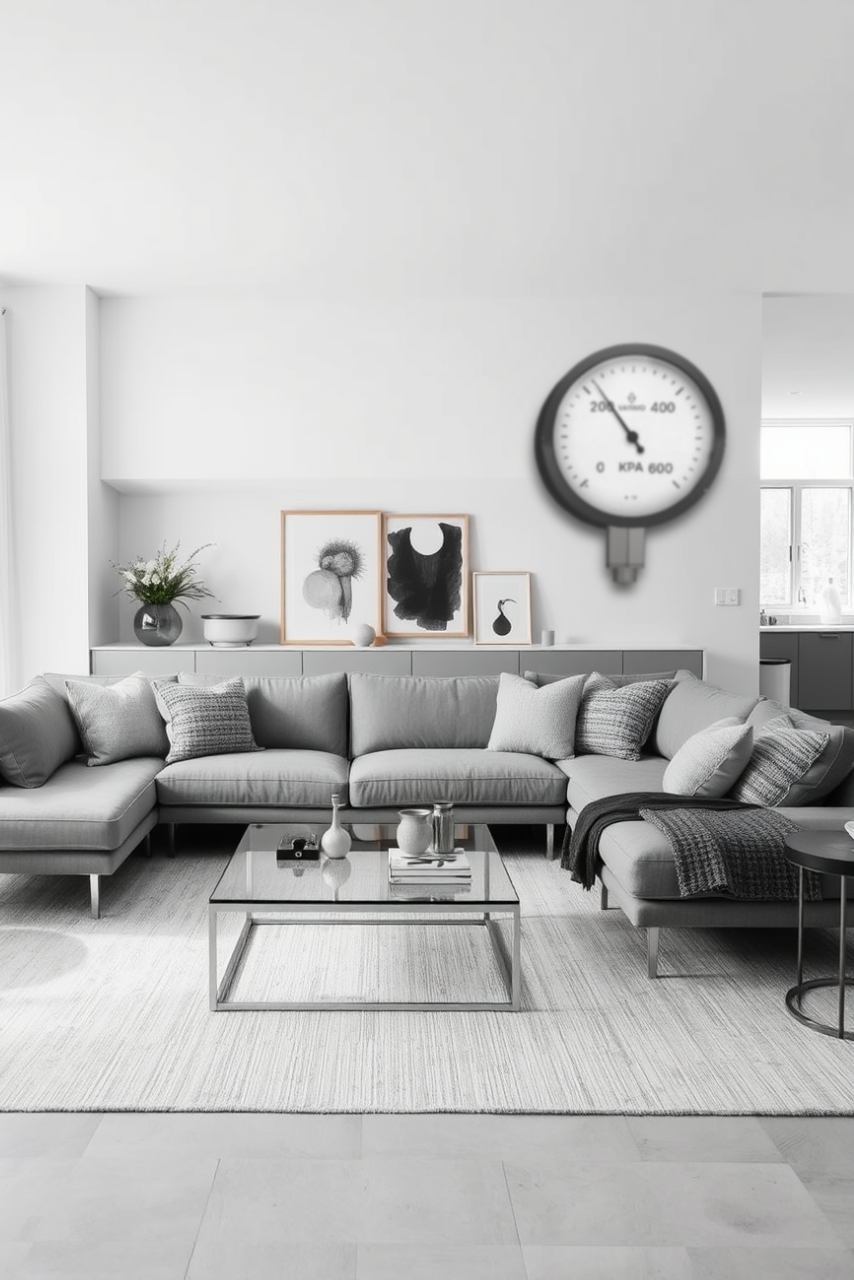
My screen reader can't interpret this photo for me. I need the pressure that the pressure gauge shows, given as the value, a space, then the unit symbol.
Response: 220 kPa
